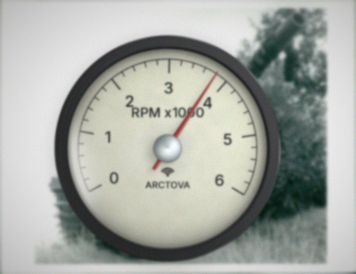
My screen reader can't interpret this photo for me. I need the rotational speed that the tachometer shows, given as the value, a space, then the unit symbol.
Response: 3800 rpm
